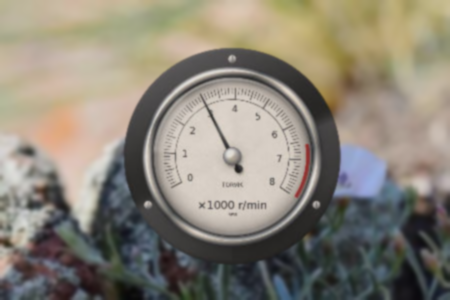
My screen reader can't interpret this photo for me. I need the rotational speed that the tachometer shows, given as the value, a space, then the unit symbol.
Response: 3000 rpm
